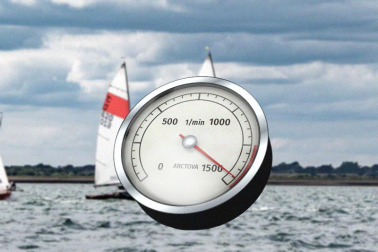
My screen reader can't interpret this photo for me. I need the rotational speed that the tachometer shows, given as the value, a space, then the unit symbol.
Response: 1450 rpm
